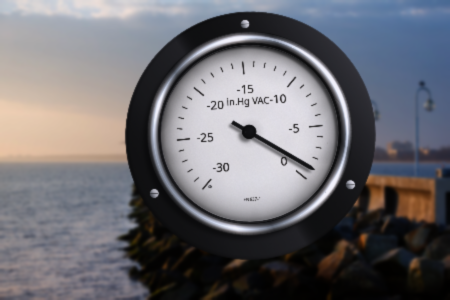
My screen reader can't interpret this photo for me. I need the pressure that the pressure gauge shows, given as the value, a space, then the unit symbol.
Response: -1 inHg
